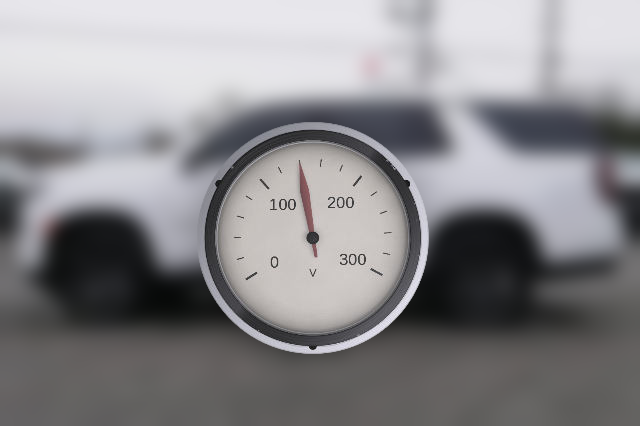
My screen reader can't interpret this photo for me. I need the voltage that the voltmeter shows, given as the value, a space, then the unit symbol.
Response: 140 V
